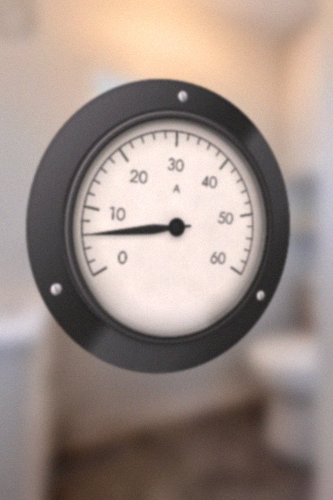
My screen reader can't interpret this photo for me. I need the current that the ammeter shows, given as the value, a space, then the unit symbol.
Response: 6 A
